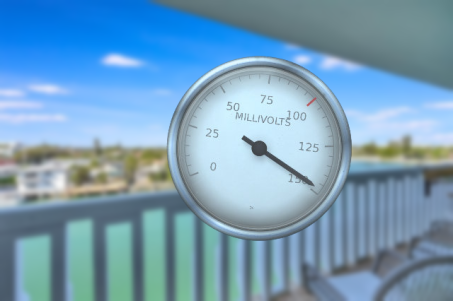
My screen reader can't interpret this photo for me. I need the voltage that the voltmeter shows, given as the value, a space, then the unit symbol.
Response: 147.5 mV
